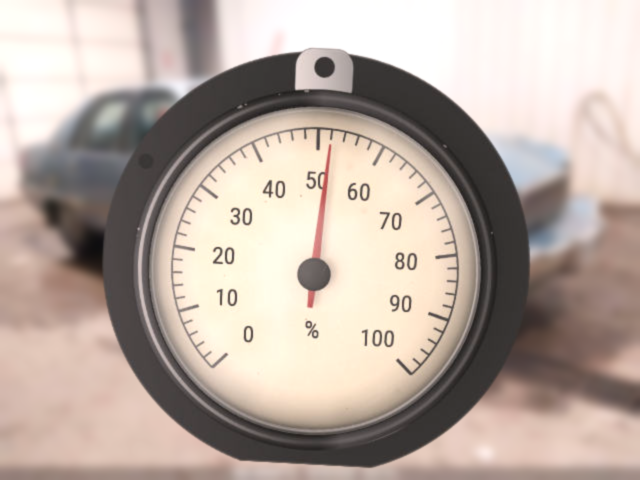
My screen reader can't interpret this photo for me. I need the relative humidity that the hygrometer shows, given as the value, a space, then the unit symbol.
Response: 52 %
